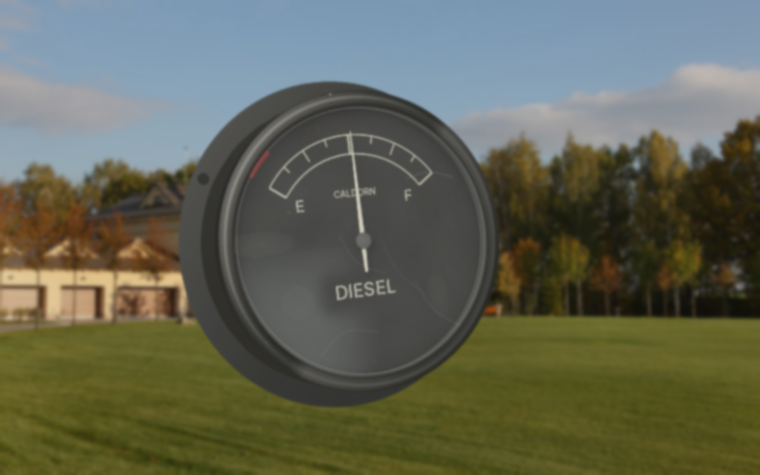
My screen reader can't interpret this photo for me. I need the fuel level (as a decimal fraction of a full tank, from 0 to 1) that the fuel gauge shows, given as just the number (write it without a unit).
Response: 0.5
